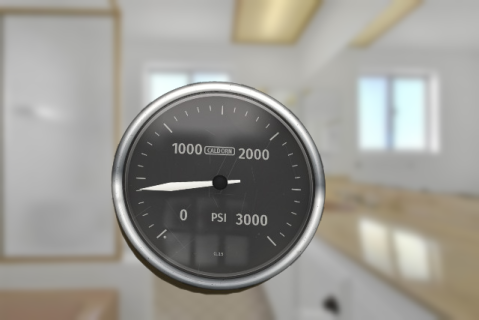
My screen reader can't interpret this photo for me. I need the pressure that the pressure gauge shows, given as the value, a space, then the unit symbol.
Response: 400 psi
